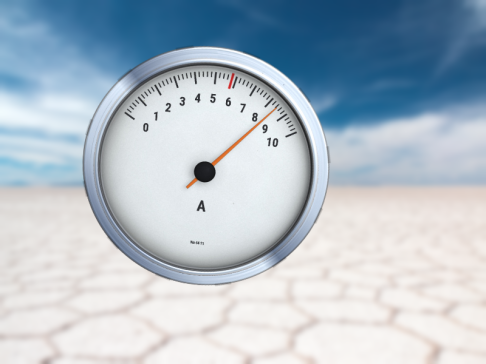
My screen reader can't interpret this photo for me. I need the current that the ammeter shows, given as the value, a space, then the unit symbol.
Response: 8.4 A
